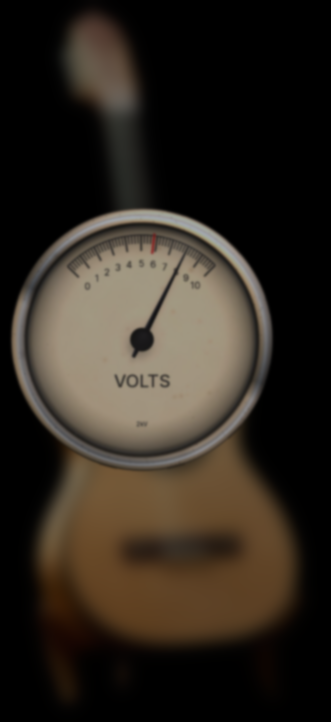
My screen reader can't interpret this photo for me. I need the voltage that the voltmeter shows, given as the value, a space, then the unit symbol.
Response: 8 V
